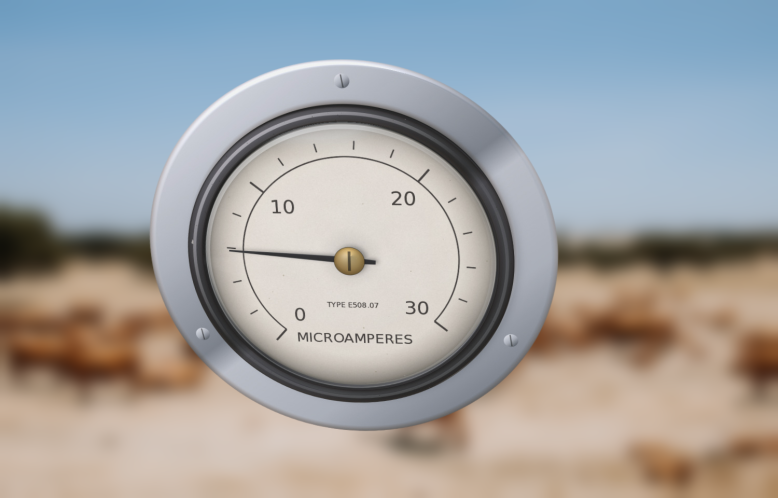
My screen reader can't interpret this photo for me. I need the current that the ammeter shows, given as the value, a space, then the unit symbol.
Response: 6 µA
